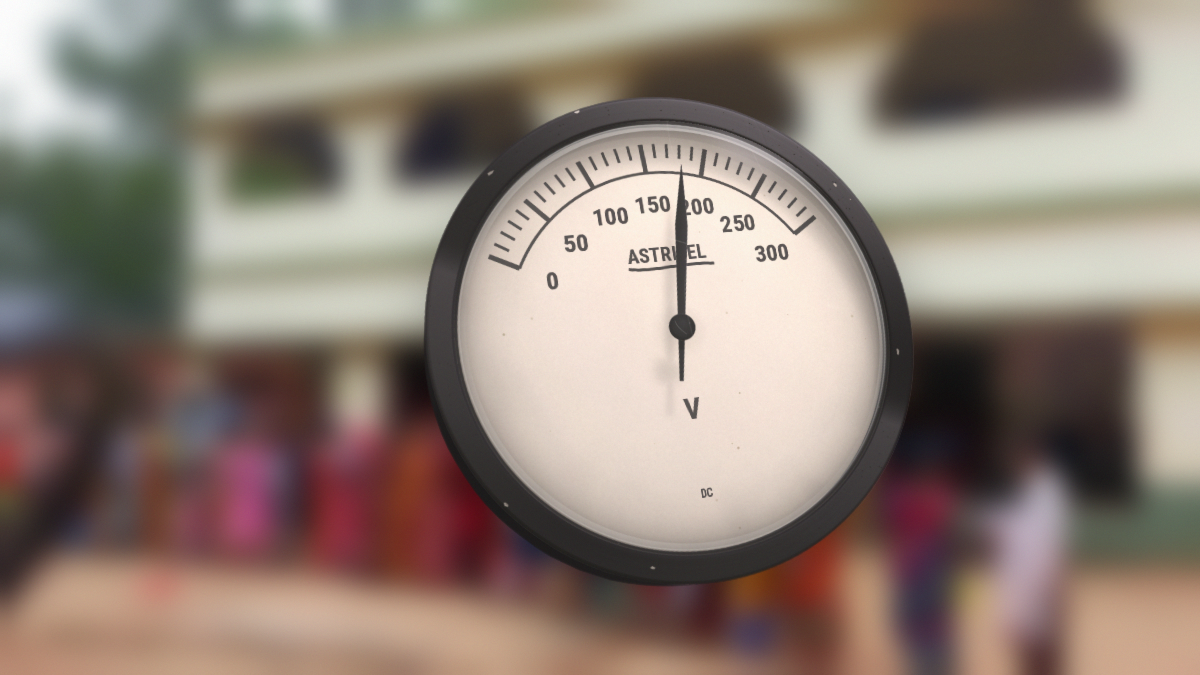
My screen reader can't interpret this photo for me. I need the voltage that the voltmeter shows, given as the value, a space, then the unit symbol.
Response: 180 V
